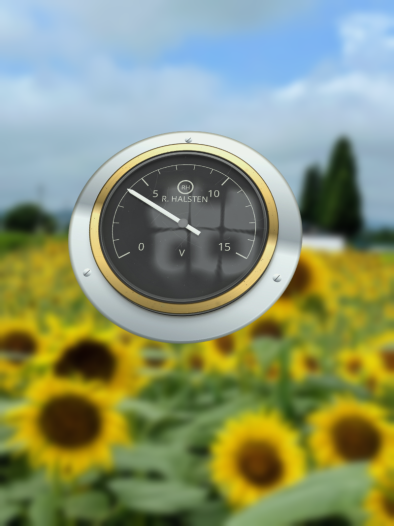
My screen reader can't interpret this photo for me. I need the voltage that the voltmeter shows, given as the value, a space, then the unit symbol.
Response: 4 V
